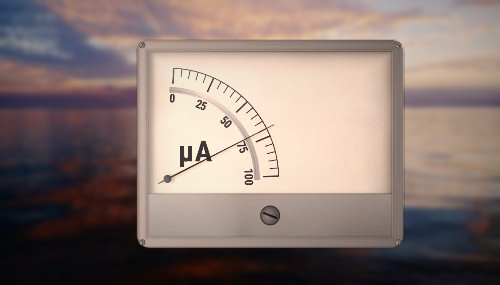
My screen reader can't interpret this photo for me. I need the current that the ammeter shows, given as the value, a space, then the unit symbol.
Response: 70 µA
